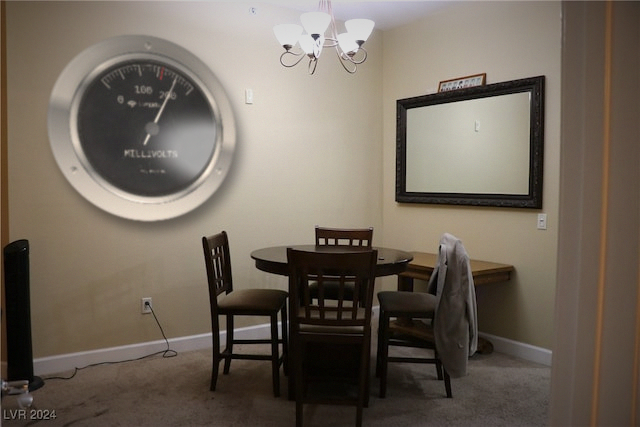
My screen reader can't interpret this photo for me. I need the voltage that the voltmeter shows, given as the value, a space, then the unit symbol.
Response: 200 mV
